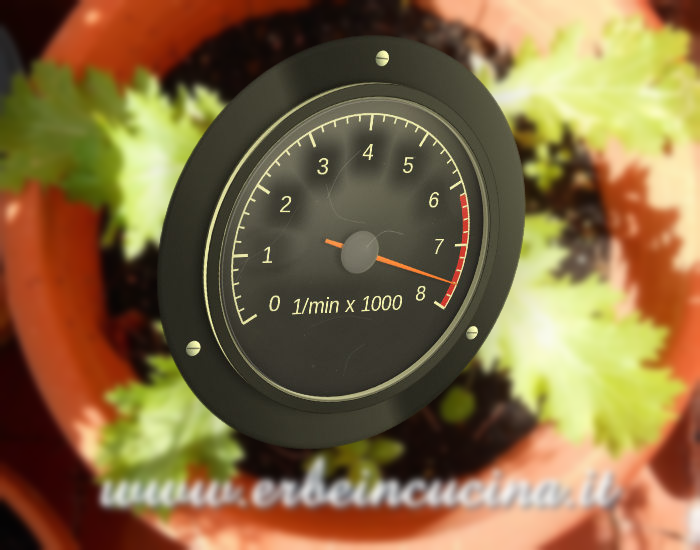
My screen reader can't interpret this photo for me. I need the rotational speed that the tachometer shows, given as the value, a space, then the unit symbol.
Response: 7600 rpm
